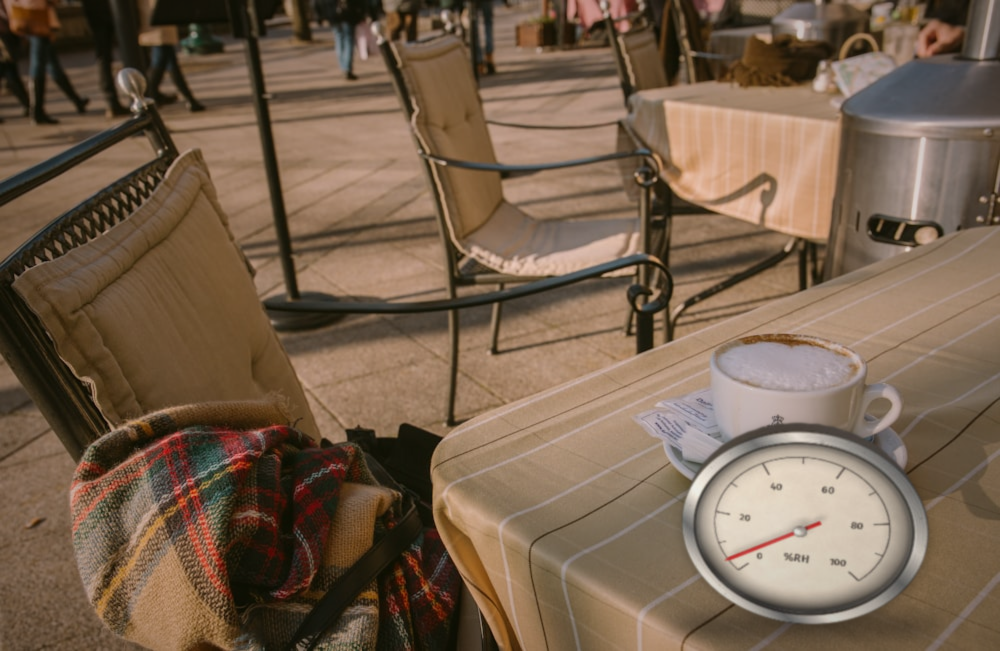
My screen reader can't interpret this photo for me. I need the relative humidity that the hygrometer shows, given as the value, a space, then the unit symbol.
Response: 5 %
